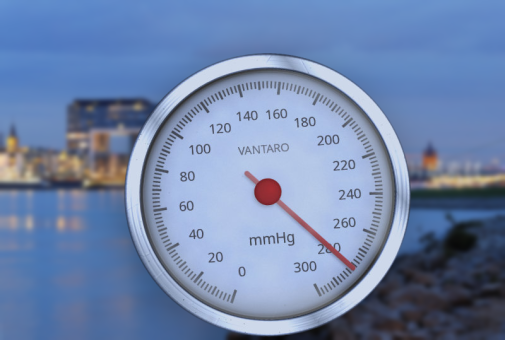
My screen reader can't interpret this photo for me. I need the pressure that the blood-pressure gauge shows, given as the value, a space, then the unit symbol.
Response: 280 mmHg
